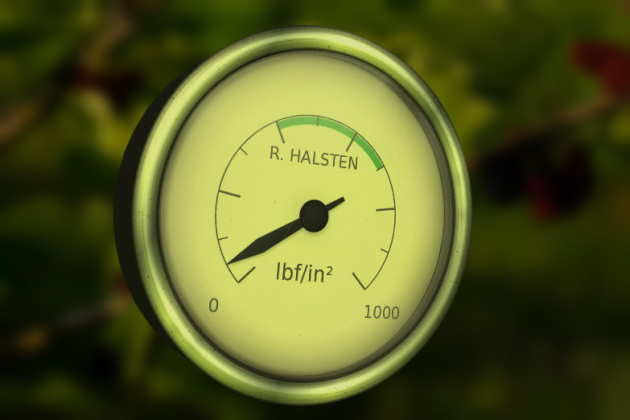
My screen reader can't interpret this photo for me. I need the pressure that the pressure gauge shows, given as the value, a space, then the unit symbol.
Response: 50 psi
